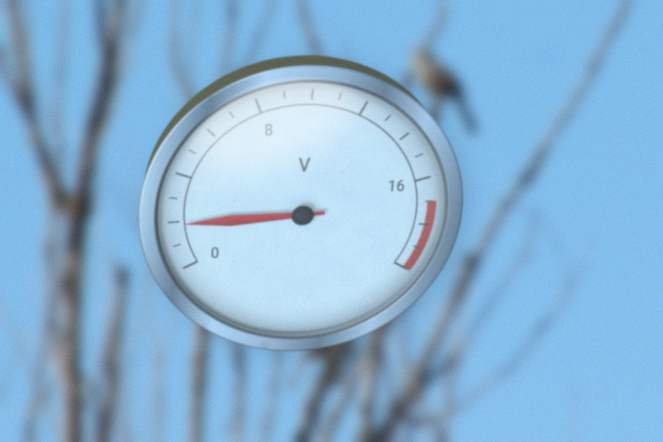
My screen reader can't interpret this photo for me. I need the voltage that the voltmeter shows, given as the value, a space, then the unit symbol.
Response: 2 V
